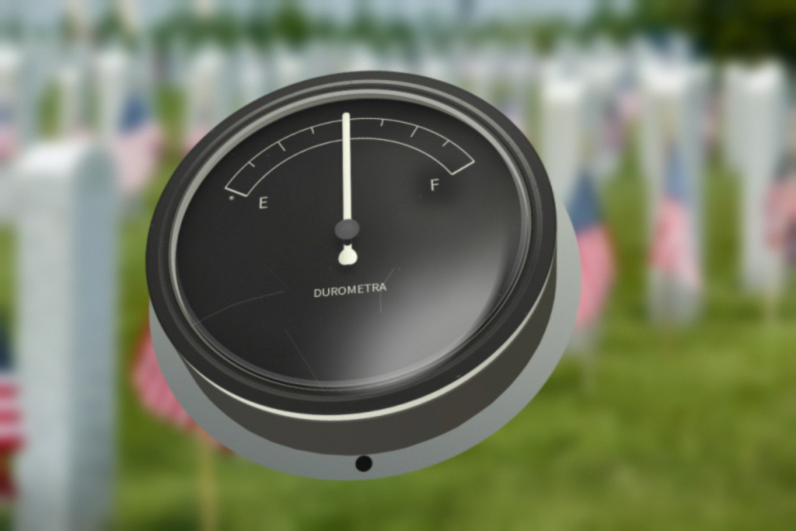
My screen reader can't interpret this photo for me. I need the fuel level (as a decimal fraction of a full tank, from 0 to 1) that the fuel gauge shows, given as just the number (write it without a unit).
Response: 0.5
